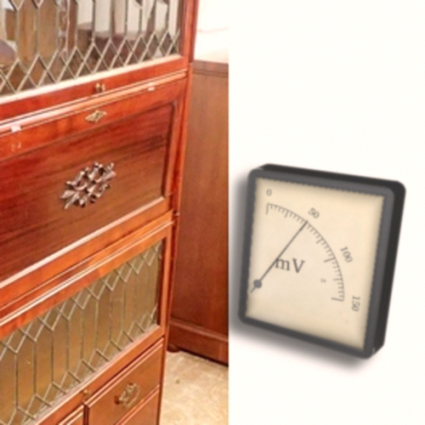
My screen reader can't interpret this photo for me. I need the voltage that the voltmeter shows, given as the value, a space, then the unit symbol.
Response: 50 mV
